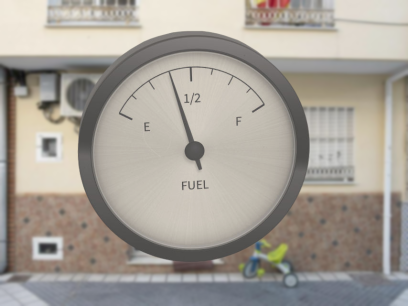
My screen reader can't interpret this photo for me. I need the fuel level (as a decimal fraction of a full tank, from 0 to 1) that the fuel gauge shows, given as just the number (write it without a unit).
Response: 0.375
